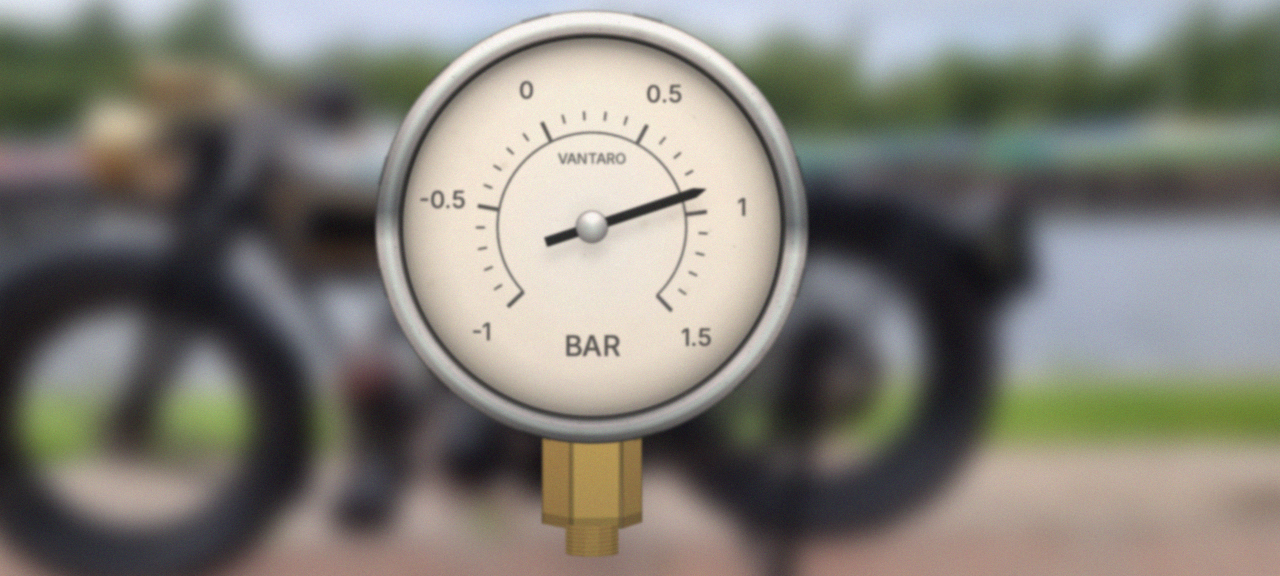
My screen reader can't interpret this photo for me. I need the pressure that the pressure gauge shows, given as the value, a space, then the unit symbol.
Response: 0.9 bar
